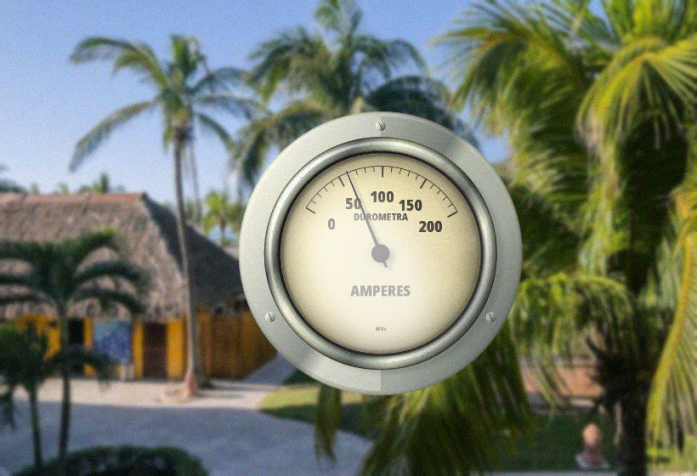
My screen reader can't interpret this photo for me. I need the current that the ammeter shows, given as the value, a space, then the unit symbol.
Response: 60 A
